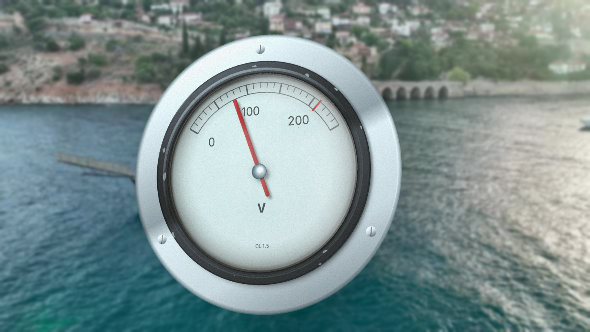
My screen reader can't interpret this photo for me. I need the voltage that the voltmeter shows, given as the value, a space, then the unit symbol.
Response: 80 V
